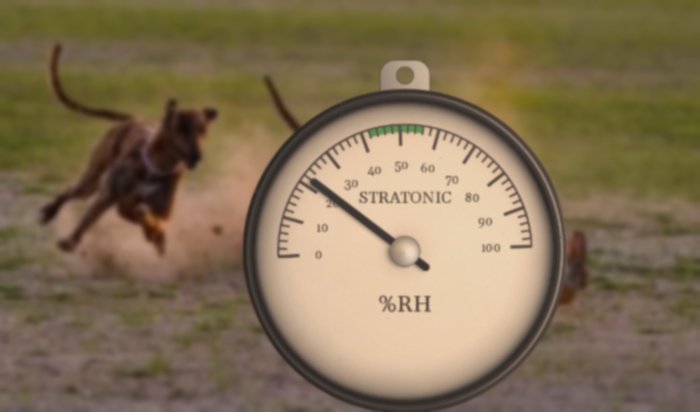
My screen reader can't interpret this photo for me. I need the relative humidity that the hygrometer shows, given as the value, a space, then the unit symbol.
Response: 22 %
